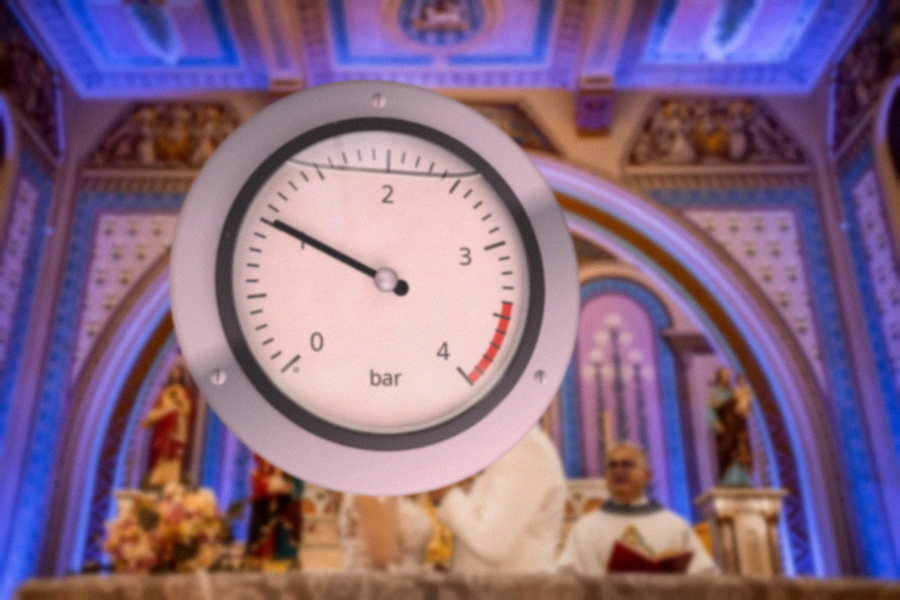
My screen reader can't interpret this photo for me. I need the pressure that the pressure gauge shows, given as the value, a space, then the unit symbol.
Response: 1 bar
